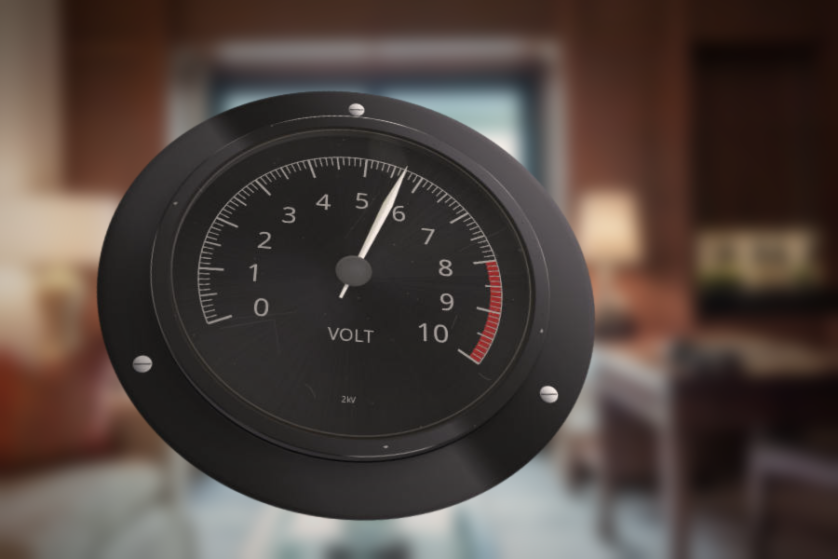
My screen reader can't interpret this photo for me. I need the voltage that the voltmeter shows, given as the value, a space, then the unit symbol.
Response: 5.7 V
